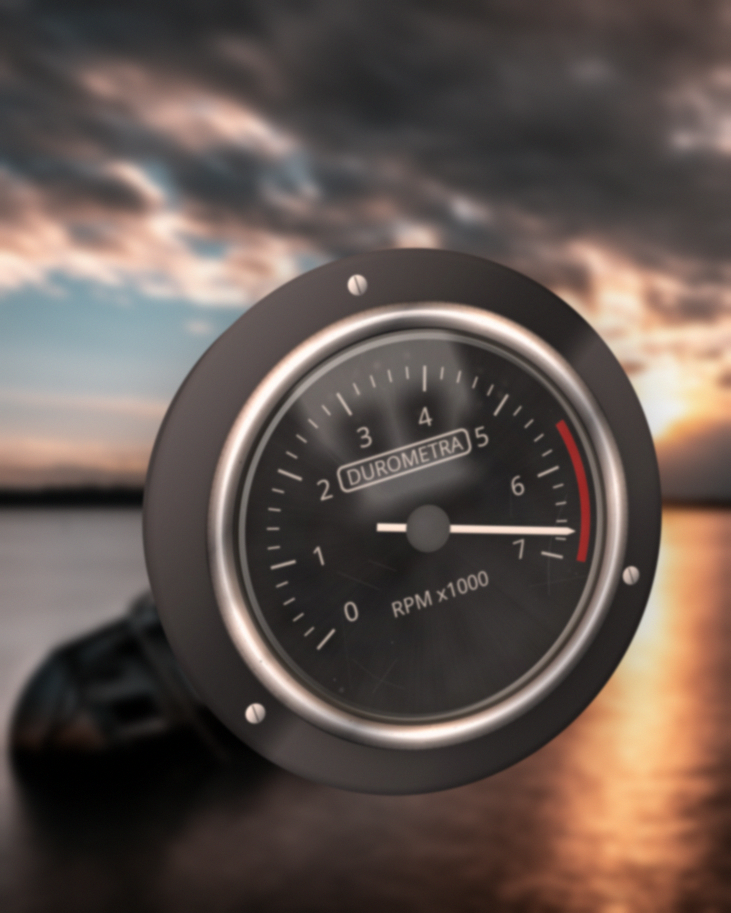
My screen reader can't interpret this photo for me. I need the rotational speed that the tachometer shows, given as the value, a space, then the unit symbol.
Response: 6700 rpm
